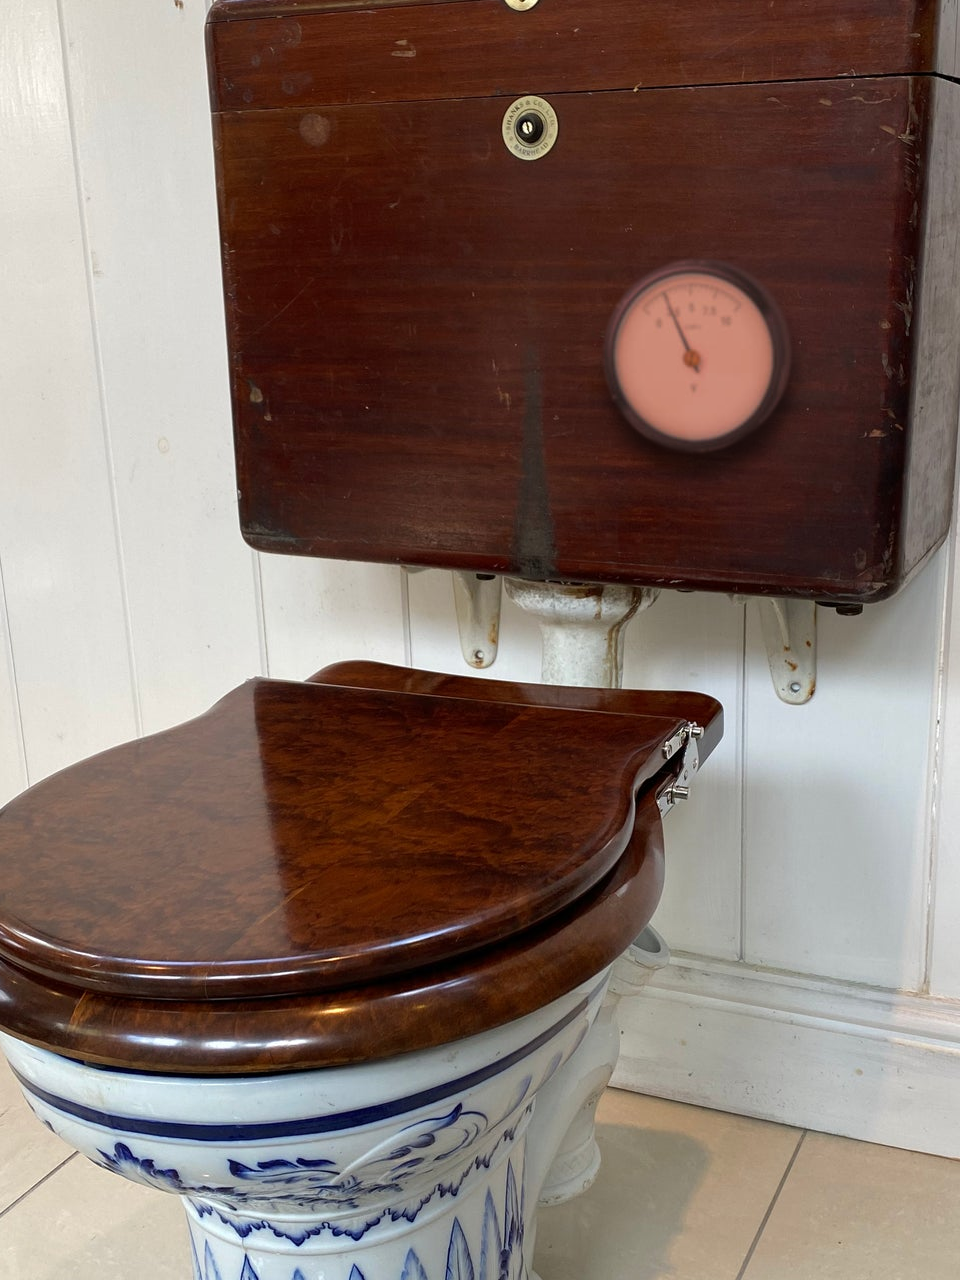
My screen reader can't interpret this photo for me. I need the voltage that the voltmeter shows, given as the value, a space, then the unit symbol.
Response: 2.5 V
